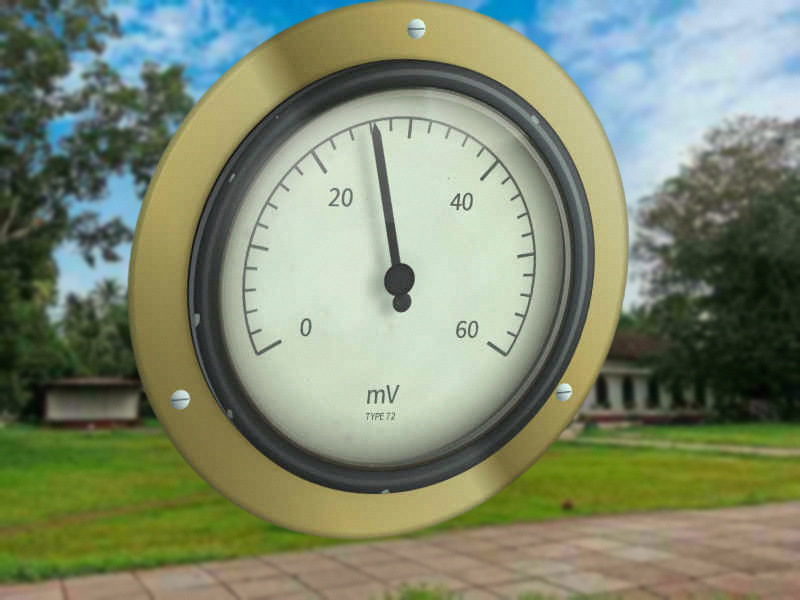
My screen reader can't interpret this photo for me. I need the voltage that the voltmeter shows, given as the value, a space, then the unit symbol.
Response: 26 mV
